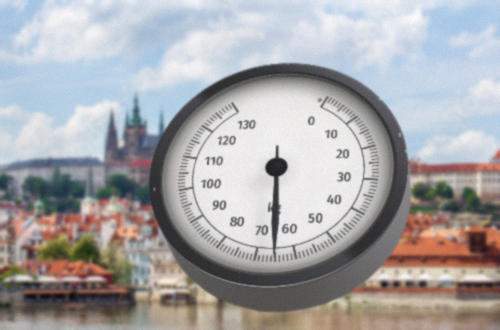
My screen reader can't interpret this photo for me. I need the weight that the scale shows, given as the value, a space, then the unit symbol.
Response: 65 kg
